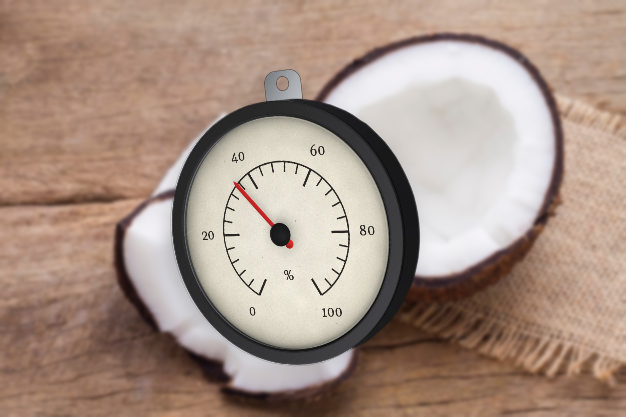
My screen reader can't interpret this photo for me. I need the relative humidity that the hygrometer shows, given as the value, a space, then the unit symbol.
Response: 36 %
